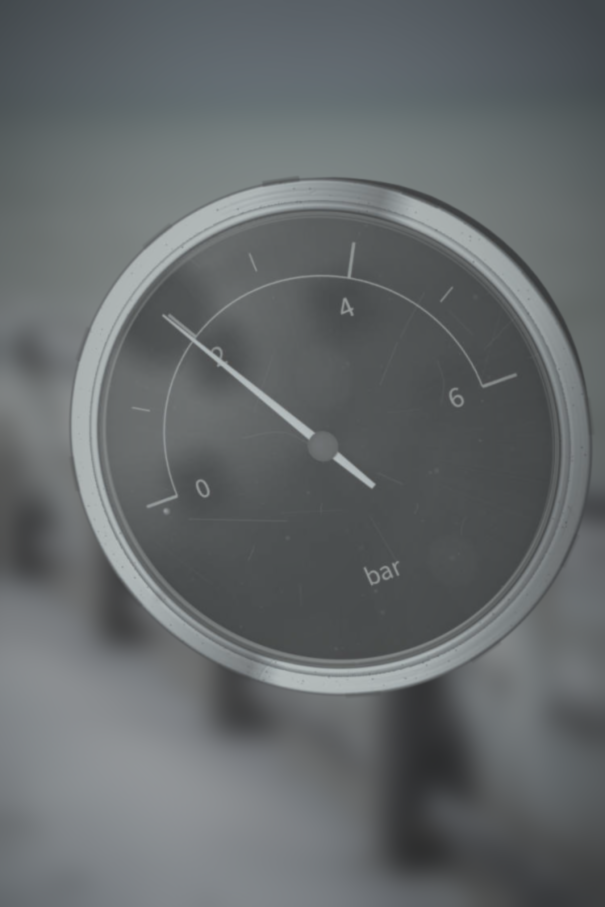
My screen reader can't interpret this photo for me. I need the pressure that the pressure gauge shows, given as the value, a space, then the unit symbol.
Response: 2 bar
